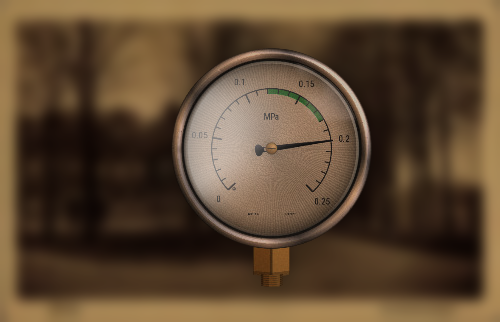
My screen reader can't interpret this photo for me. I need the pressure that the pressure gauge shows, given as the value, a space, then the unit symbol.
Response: 0.2 MPa
